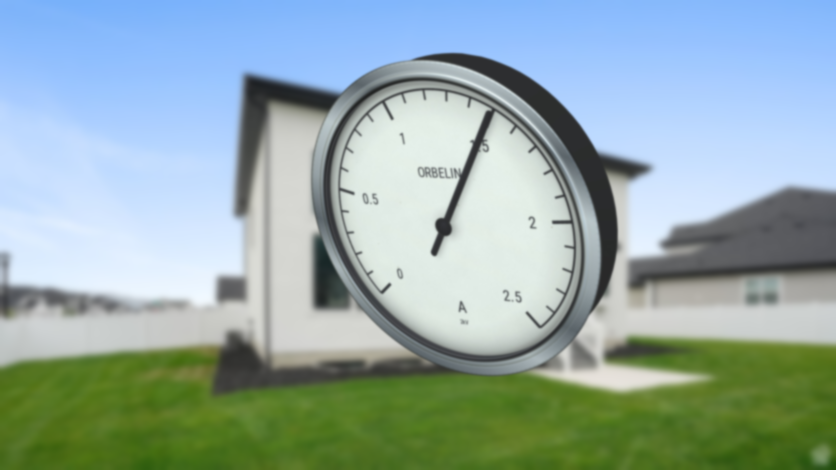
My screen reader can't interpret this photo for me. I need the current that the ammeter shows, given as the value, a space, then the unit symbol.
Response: 1.5 A
